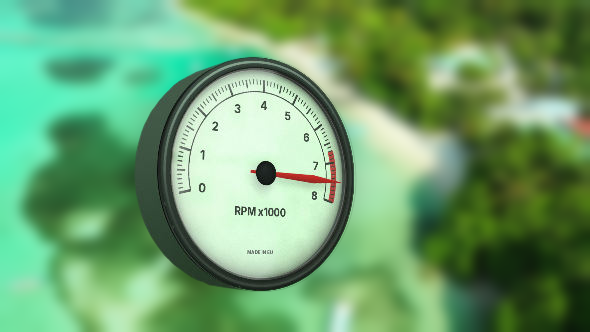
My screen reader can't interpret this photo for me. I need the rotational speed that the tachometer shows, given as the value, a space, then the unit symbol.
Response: 7500 rpm
